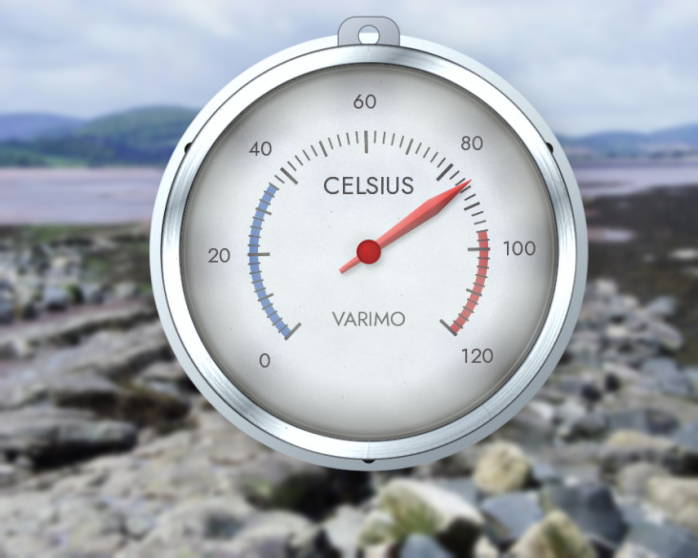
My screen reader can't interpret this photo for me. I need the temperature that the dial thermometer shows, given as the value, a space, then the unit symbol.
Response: 85 °C
